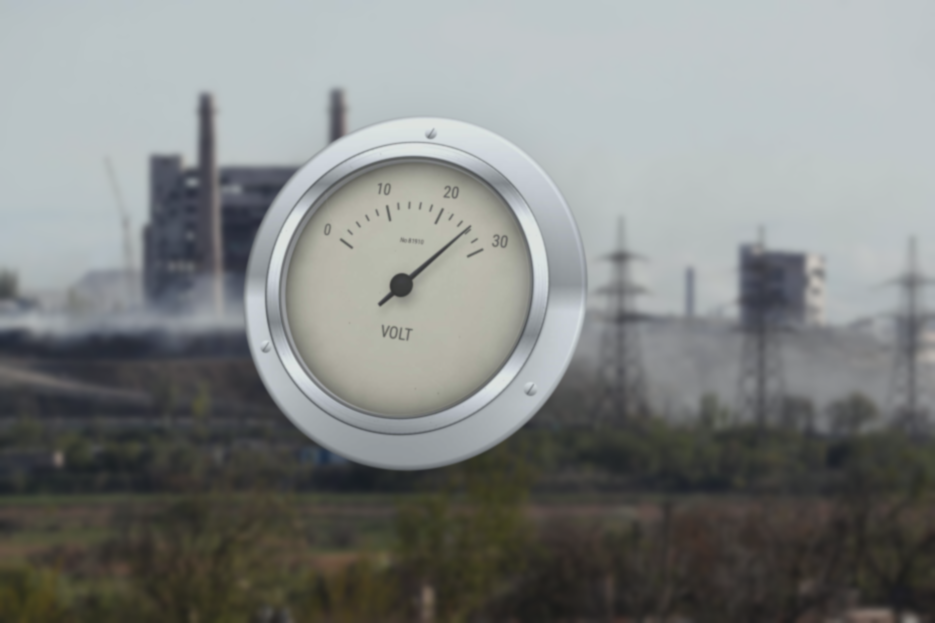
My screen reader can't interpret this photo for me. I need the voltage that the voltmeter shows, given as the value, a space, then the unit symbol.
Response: 26 V
